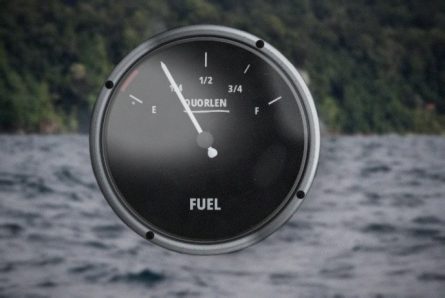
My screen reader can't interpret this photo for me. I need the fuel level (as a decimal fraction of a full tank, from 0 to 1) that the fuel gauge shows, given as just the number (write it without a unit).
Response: 0.25
